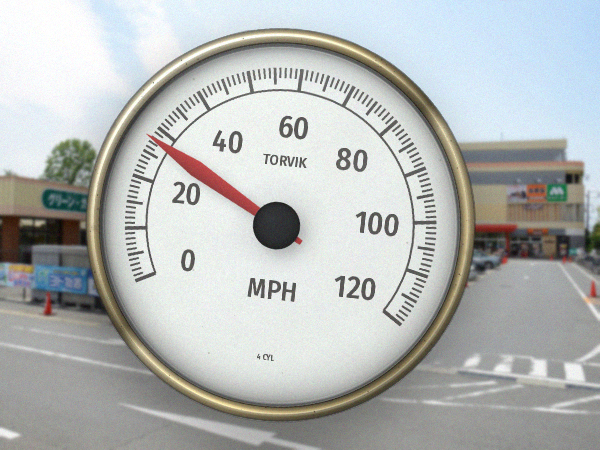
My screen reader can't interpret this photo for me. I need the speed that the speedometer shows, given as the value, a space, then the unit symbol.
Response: 28 mph
